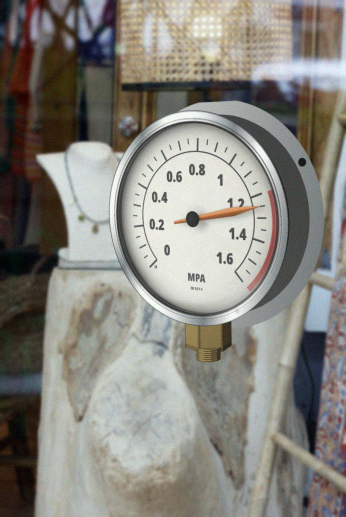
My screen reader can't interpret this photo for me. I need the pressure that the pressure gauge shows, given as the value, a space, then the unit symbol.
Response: 1.25 MPa
